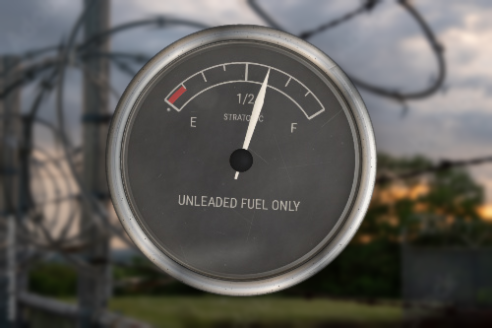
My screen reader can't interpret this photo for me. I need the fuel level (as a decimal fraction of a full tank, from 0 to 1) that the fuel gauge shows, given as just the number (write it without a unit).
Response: 0.625
